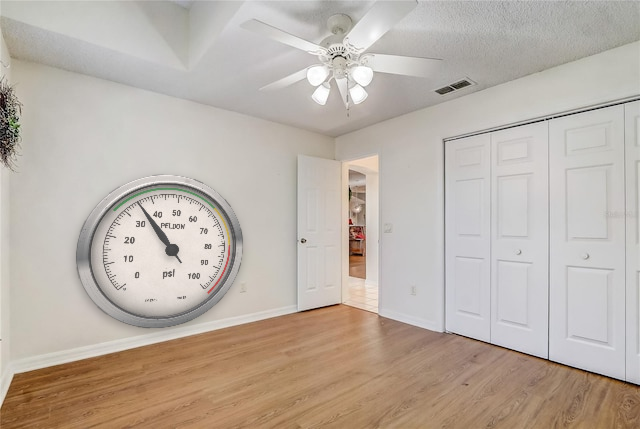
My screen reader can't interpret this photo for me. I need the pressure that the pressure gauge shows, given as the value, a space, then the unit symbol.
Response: 35 psi
